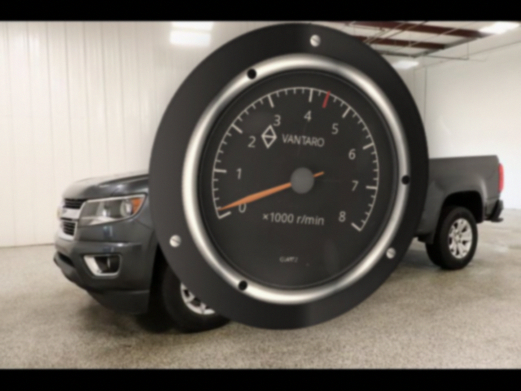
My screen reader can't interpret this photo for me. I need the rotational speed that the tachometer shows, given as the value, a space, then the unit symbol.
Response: 200 rpm
